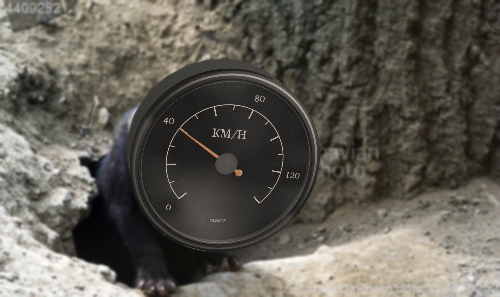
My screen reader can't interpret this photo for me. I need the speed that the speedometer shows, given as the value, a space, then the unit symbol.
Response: 40 km/h
